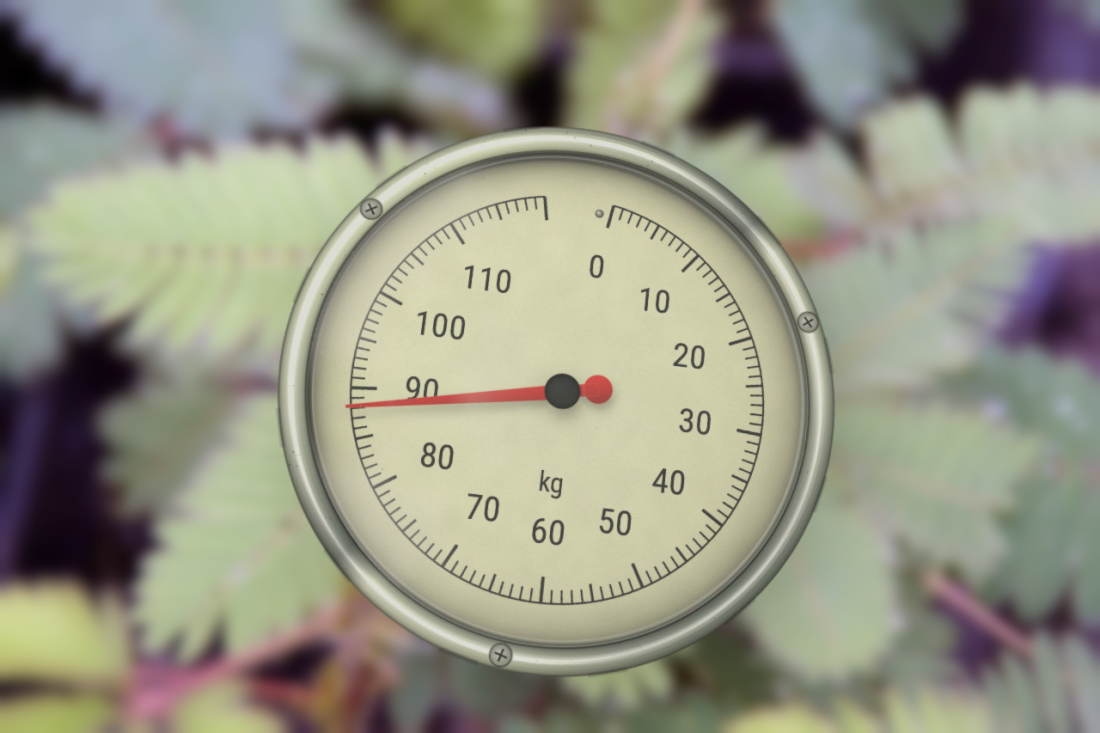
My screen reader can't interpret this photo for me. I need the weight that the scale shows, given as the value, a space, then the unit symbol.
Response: 88 kg
